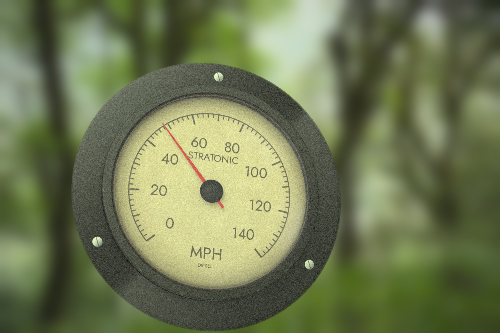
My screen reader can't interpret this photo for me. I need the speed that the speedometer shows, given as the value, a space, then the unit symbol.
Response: 48 mph
